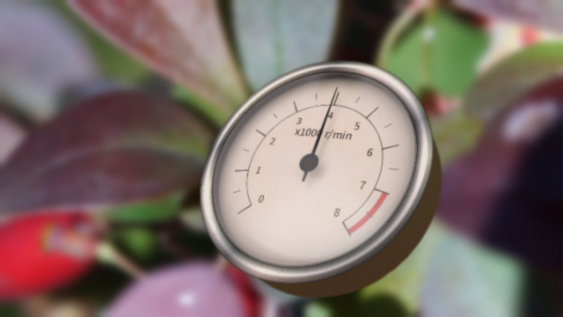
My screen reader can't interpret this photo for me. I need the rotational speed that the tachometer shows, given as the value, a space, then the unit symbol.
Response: 4000 rpm
